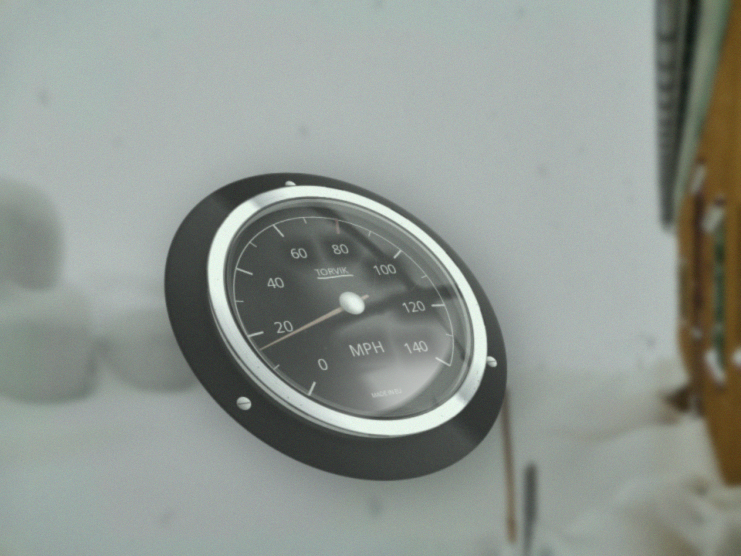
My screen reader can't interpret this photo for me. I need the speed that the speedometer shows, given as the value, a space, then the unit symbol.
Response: 15 mph
